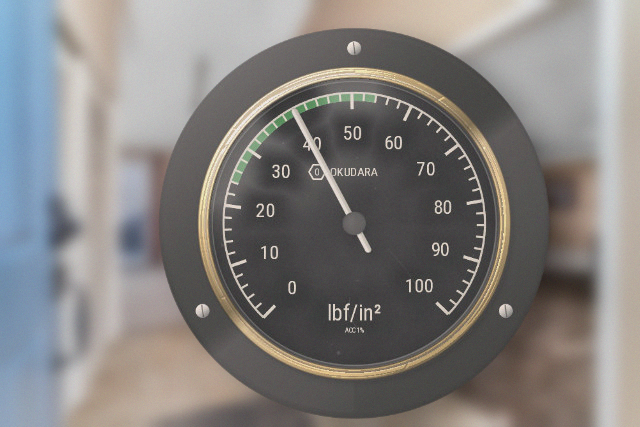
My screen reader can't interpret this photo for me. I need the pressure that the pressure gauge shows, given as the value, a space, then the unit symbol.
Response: 40 psi
